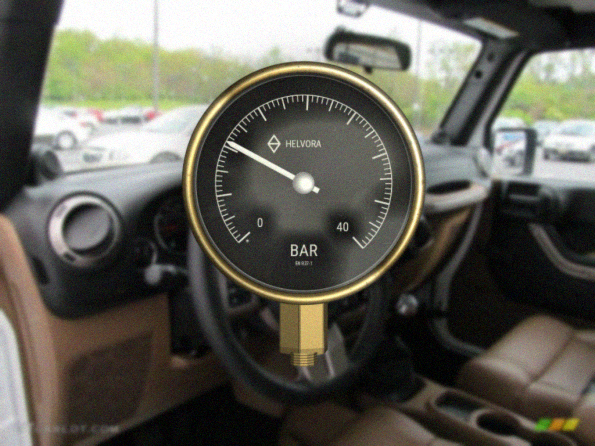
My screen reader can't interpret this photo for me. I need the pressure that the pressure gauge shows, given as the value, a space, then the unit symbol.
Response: 10.5 bar
